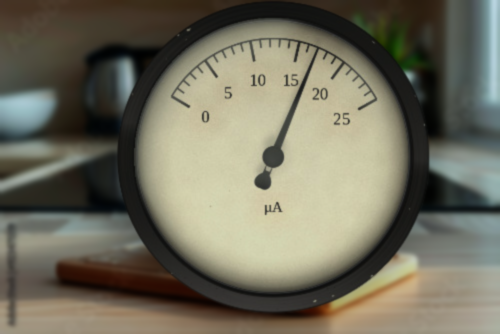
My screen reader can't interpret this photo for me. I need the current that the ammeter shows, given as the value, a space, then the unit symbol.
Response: 17 µA
